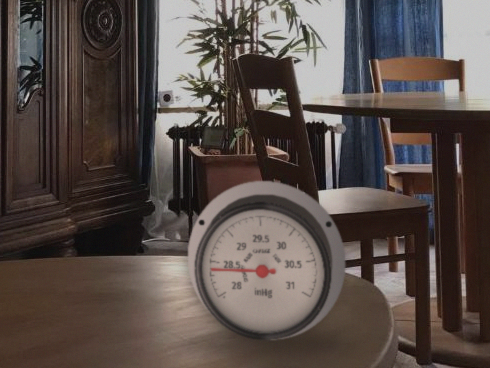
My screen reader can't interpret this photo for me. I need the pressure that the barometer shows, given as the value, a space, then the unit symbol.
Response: 28.4 inHg
